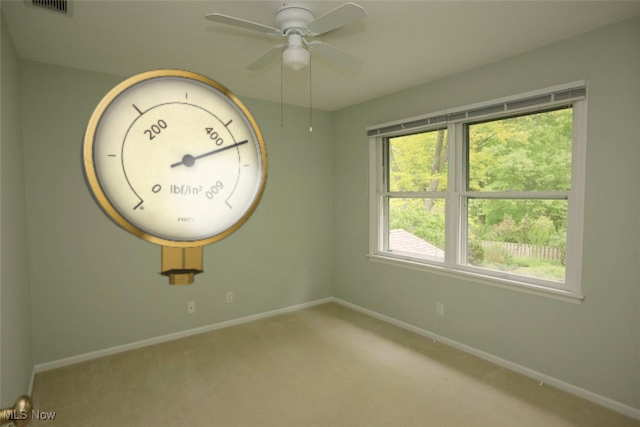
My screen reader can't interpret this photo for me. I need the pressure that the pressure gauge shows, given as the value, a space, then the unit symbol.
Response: 450 psi
